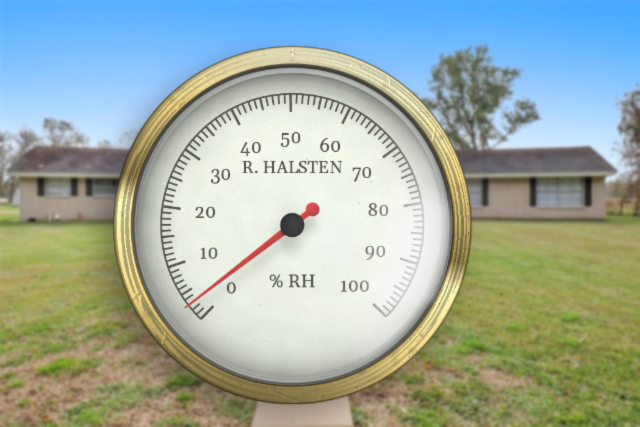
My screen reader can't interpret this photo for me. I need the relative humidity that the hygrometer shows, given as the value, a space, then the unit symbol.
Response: 3 %
